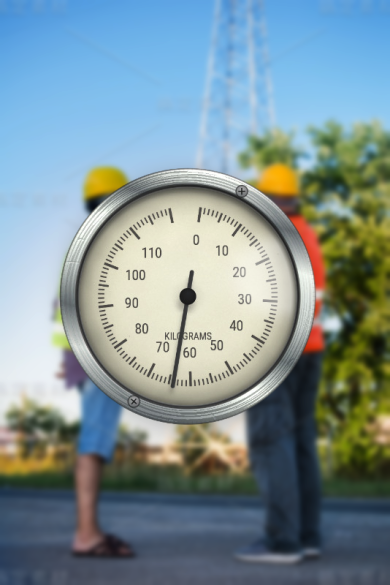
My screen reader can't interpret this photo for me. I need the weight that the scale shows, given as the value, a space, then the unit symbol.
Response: 64 kg
